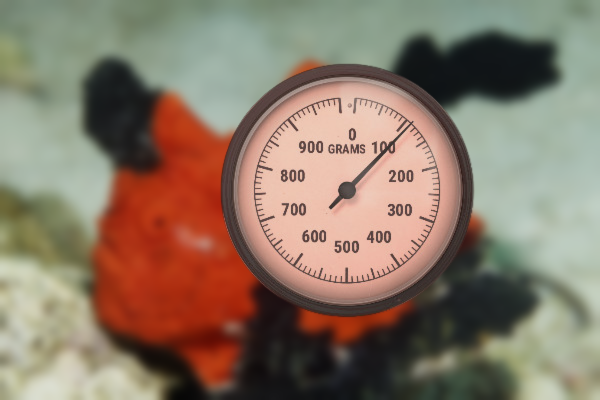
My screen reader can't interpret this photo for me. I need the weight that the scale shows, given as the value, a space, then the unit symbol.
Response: 110 g
